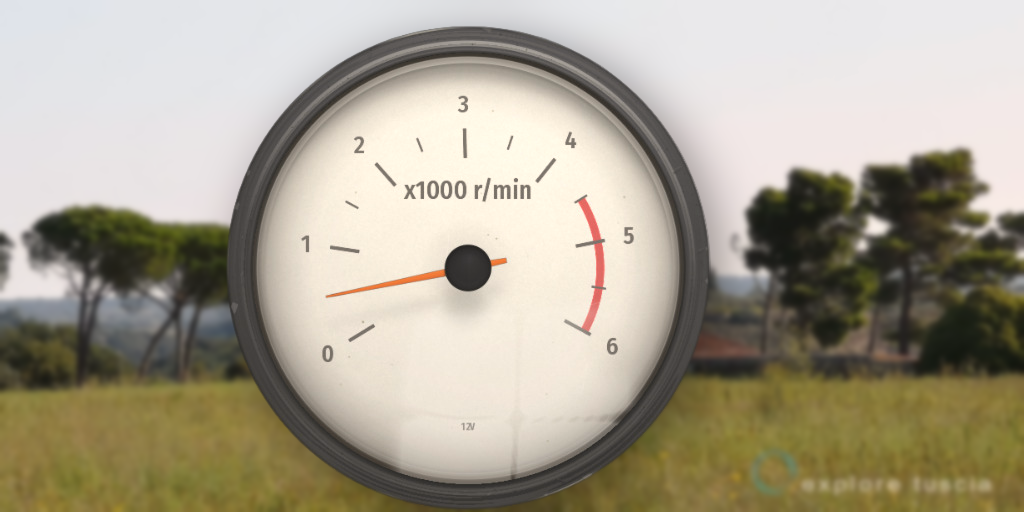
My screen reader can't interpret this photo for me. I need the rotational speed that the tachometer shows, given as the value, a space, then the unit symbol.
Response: 500 rpm
